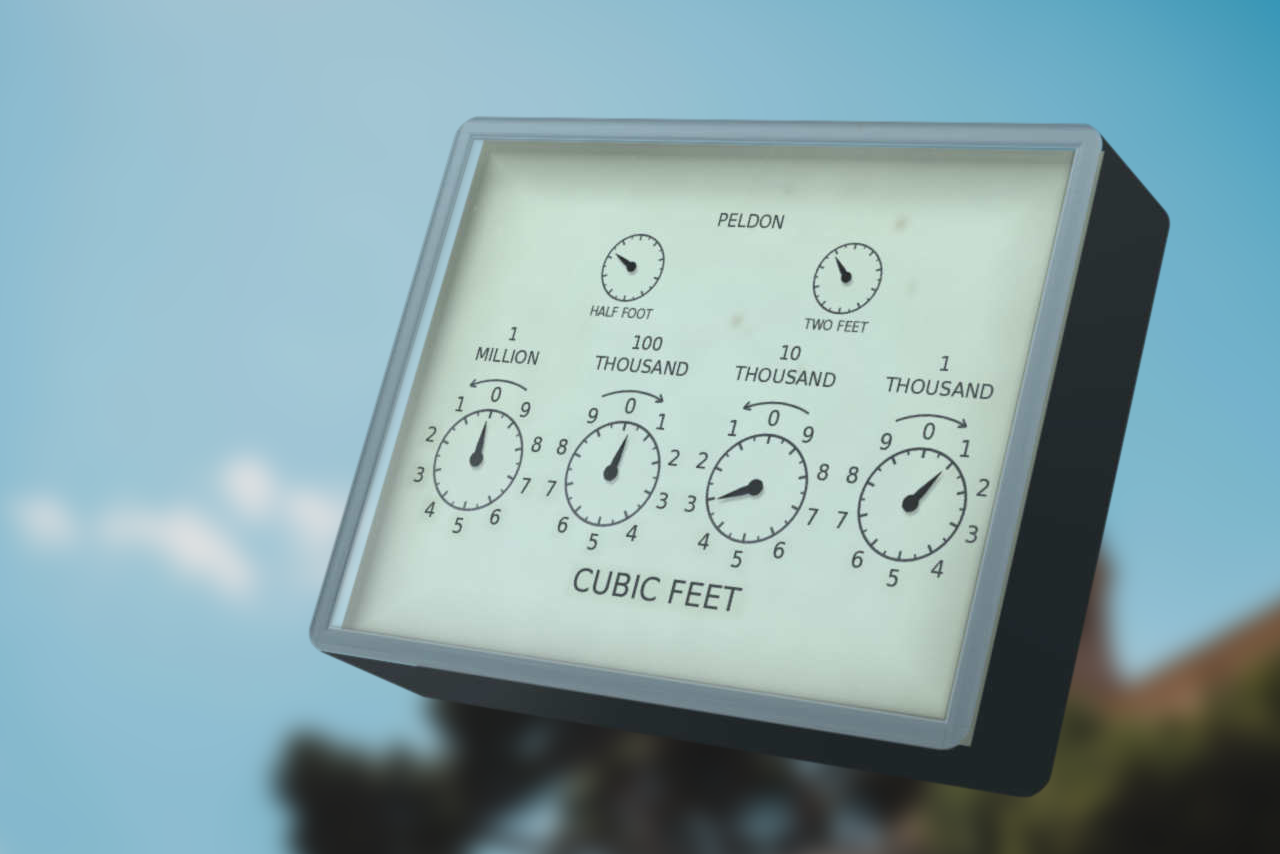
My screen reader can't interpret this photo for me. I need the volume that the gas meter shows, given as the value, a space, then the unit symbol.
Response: 3100 ft³
